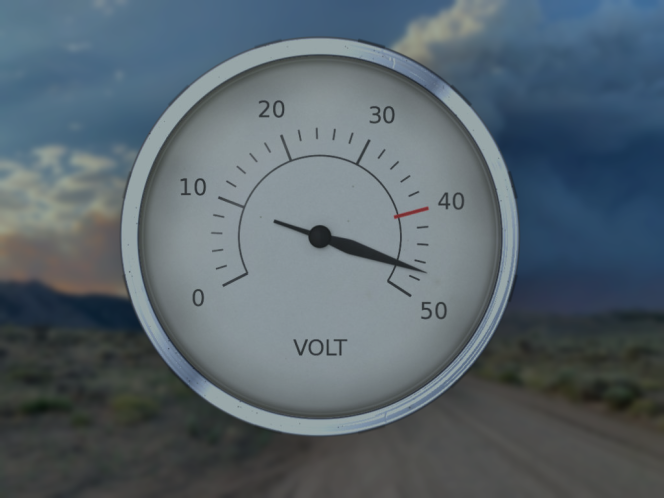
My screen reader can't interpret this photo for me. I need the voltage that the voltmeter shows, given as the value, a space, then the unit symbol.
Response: 47 V
